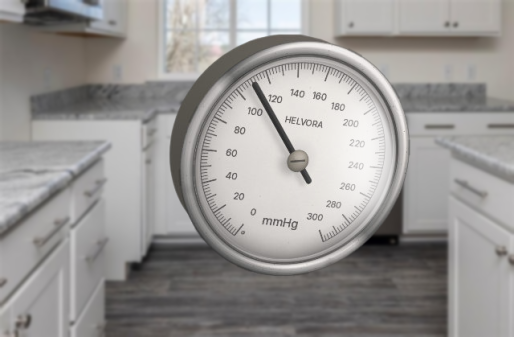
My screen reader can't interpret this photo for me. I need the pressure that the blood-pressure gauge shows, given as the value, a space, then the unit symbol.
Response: 110 mmHg
